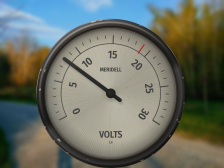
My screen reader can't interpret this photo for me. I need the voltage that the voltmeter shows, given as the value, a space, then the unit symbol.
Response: 8 V
